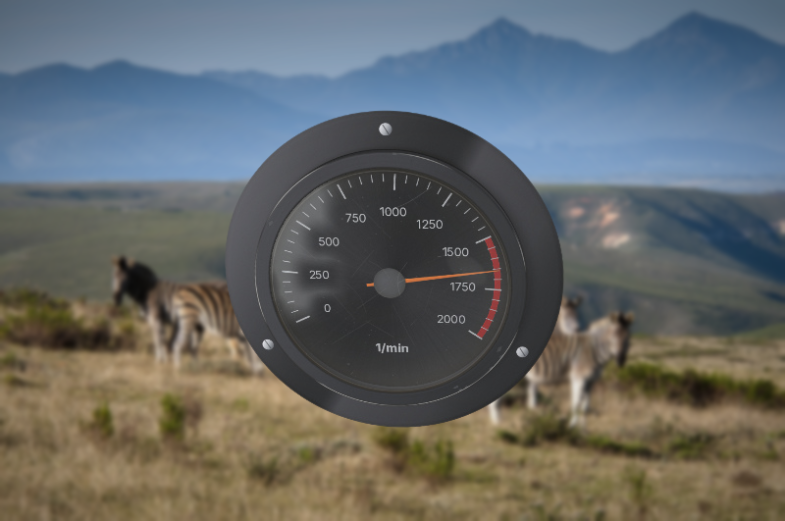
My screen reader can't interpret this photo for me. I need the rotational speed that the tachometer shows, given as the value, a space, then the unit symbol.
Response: 1650 rpm
